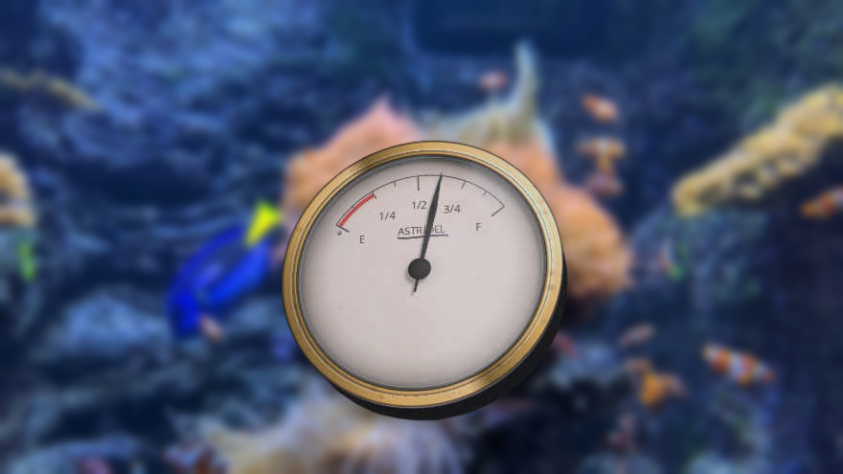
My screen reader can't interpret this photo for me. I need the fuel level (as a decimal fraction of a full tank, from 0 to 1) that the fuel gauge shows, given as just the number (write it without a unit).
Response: 0.625
